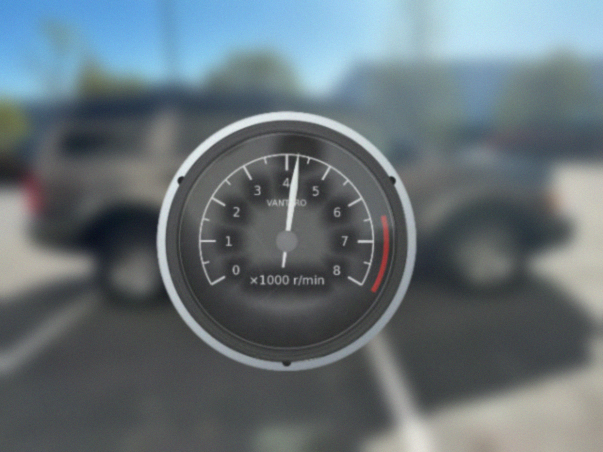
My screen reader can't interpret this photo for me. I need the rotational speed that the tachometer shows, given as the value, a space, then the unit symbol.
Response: 4250 rpm
